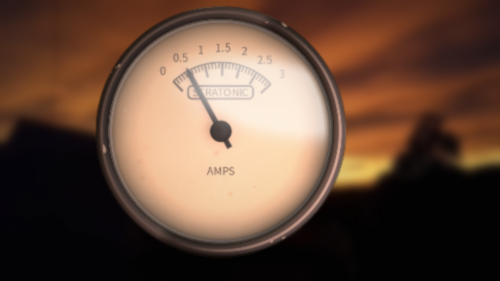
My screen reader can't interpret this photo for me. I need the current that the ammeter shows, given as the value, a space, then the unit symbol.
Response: 0.5 A
